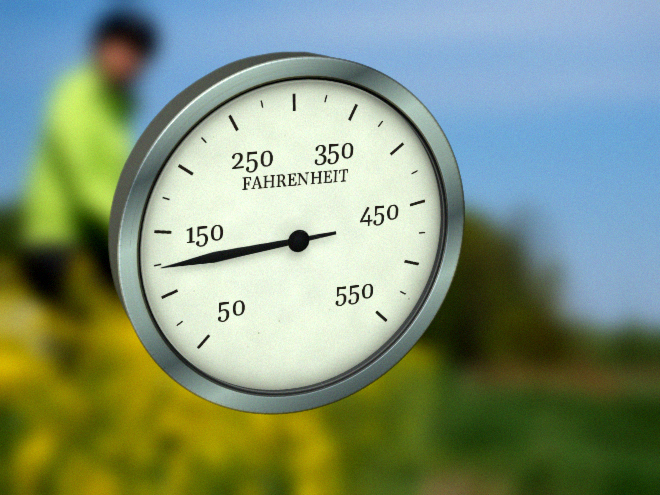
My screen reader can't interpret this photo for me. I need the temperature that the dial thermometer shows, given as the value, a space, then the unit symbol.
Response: 125 °F
